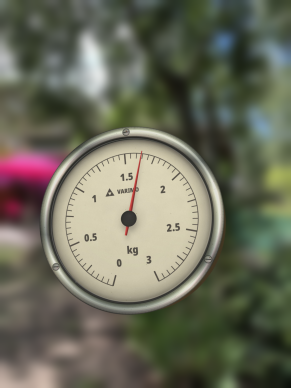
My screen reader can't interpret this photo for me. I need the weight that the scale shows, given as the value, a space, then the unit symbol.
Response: 1.65 kg
